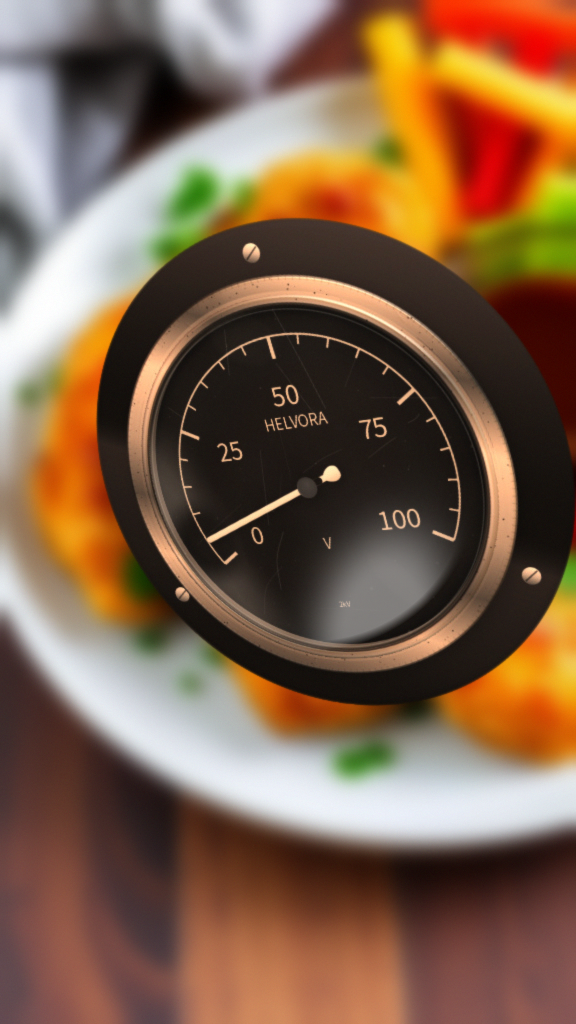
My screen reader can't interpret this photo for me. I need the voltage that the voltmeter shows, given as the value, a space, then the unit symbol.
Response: 5 V
